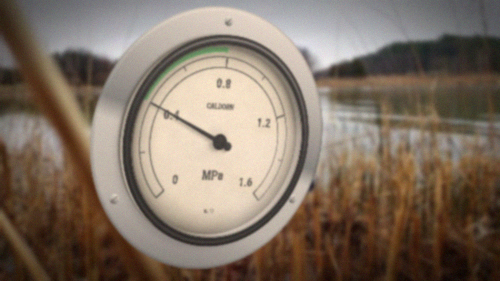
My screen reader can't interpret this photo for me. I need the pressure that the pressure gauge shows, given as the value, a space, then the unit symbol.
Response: 0.4 MPa
